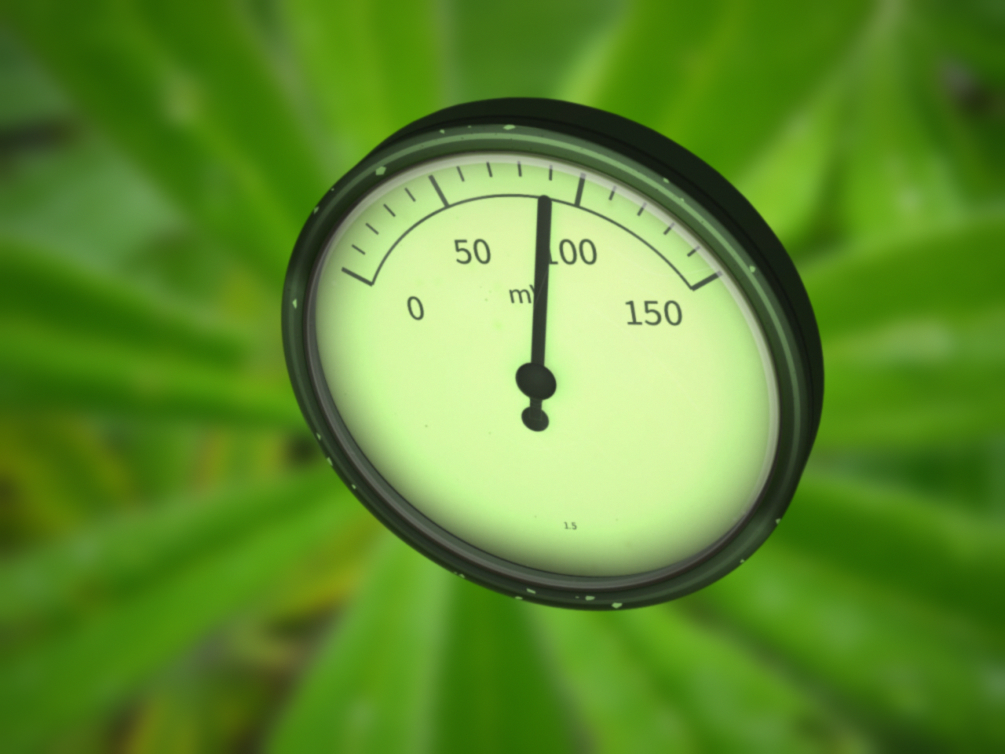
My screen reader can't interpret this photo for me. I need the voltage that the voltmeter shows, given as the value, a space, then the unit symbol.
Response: 90 mV
